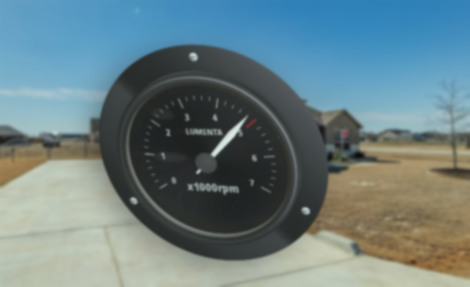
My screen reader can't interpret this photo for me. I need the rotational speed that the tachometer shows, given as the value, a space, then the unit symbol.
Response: 4800 rpm
